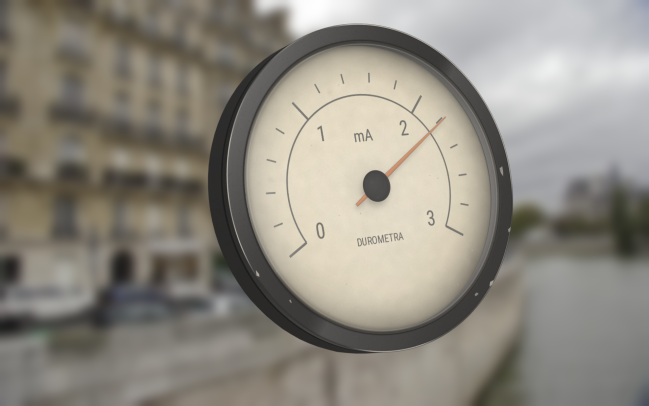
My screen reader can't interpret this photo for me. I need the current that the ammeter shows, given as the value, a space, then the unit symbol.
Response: 2.2 mA
